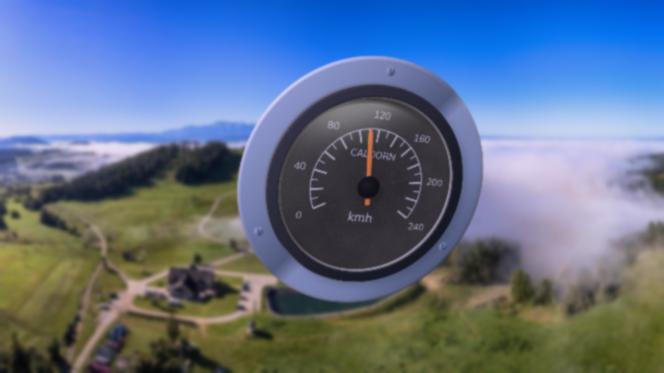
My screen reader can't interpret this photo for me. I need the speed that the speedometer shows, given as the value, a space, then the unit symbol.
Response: 110 km/h
